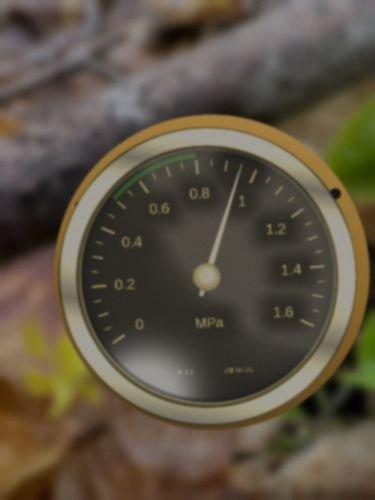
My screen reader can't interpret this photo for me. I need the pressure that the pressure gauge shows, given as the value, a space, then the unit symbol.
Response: 0.95 MPa
